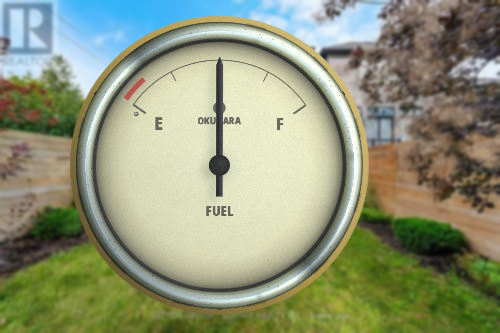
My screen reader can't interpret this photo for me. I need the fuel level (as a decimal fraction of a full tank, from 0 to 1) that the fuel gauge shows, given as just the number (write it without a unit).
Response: 0.5
